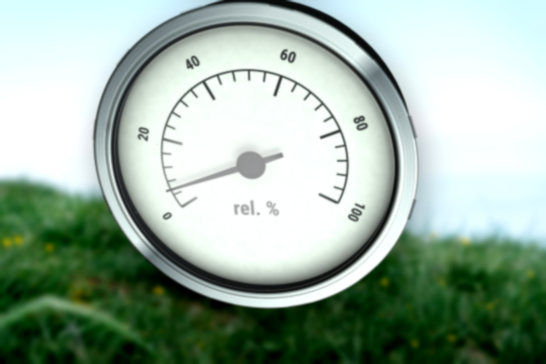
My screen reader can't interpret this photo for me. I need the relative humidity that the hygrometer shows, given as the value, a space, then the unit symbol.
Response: 6 %
